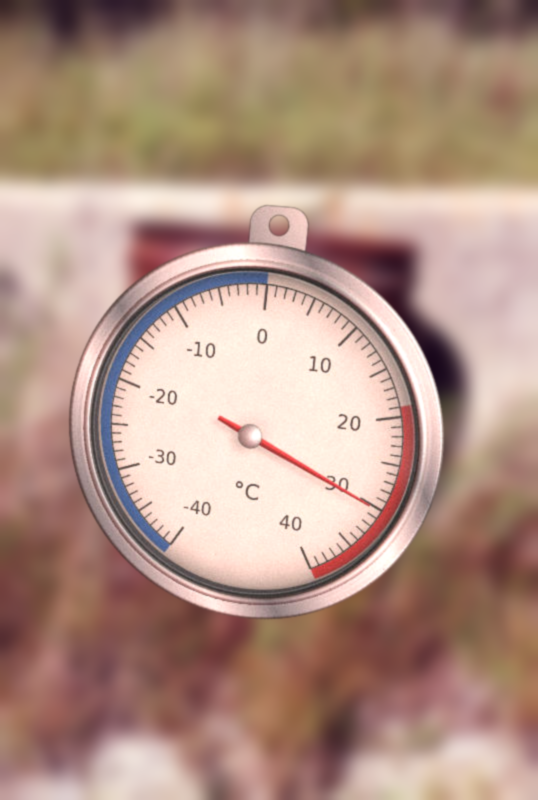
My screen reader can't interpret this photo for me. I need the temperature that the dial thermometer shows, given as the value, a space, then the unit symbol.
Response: 30 °C
